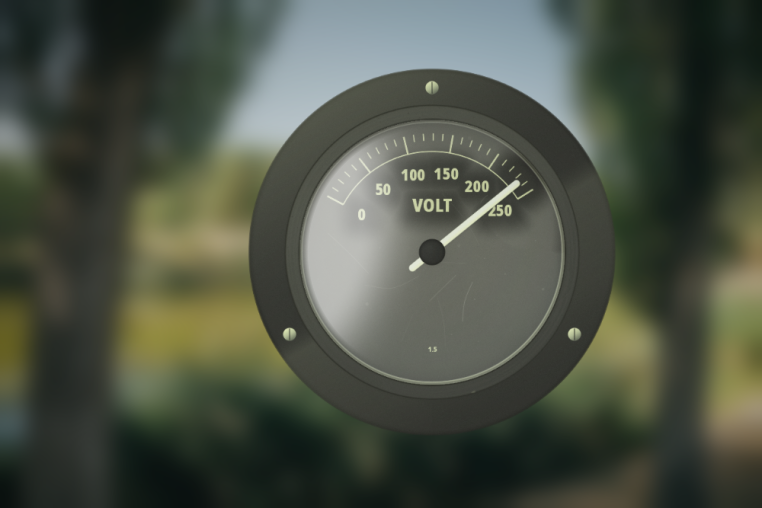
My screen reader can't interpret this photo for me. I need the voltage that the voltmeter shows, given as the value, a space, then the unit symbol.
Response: 235 V
